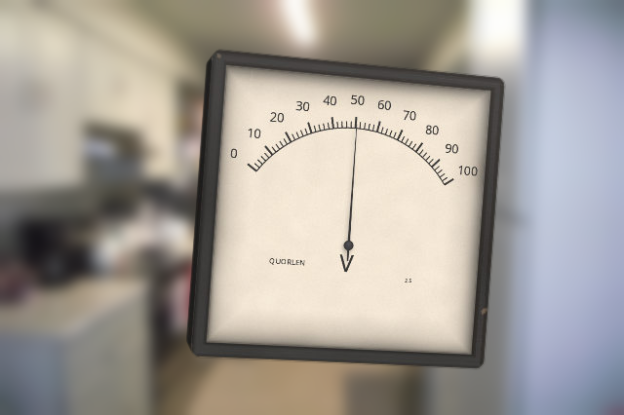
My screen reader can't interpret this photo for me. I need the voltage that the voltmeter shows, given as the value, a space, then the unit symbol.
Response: 50 V
